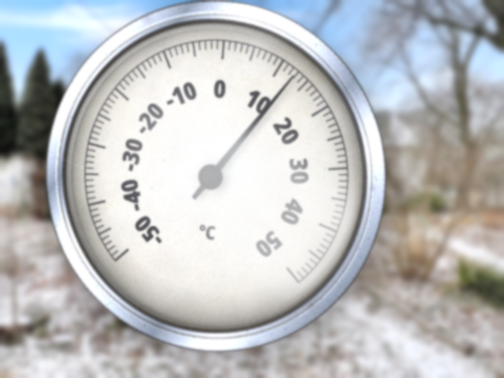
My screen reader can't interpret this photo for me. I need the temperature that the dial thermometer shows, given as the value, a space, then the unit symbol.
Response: 13 °C
